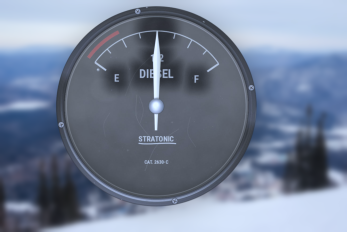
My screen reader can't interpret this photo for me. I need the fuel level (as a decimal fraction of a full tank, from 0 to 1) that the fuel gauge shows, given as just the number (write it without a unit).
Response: 0.5
